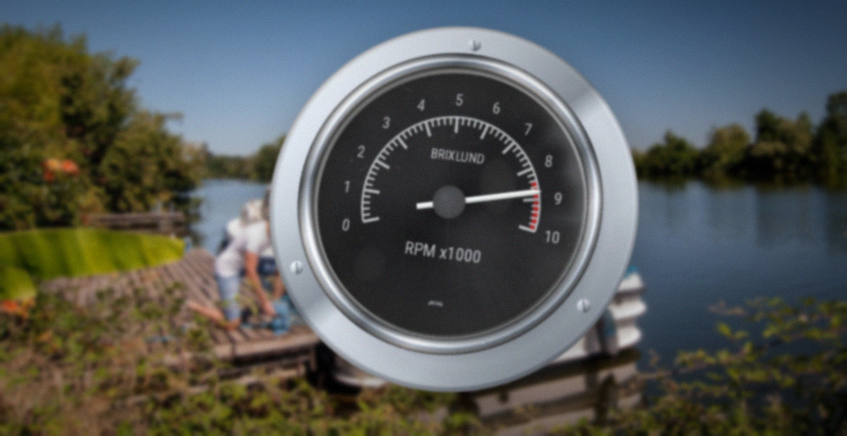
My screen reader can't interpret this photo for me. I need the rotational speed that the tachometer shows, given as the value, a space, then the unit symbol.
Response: 8800 rpm
